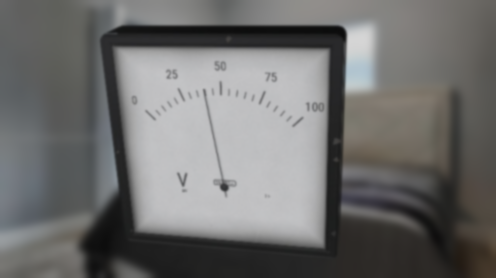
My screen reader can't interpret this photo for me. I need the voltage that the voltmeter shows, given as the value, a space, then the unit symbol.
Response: 40 V
